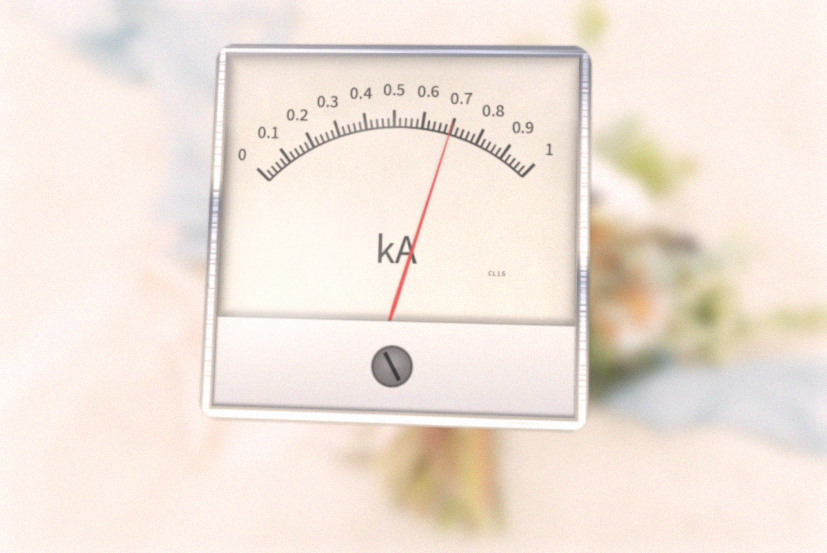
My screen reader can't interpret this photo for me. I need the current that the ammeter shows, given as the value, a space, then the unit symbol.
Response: 0.7 kA
